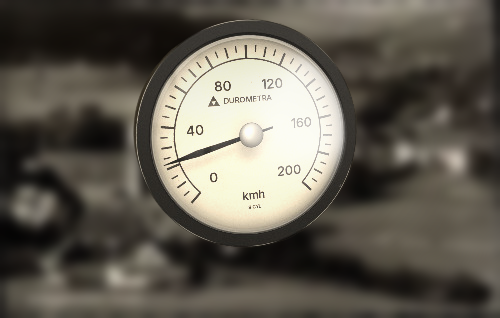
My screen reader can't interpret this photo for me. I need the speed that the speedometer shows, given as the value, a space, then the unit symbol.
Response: 22.5 km/h
